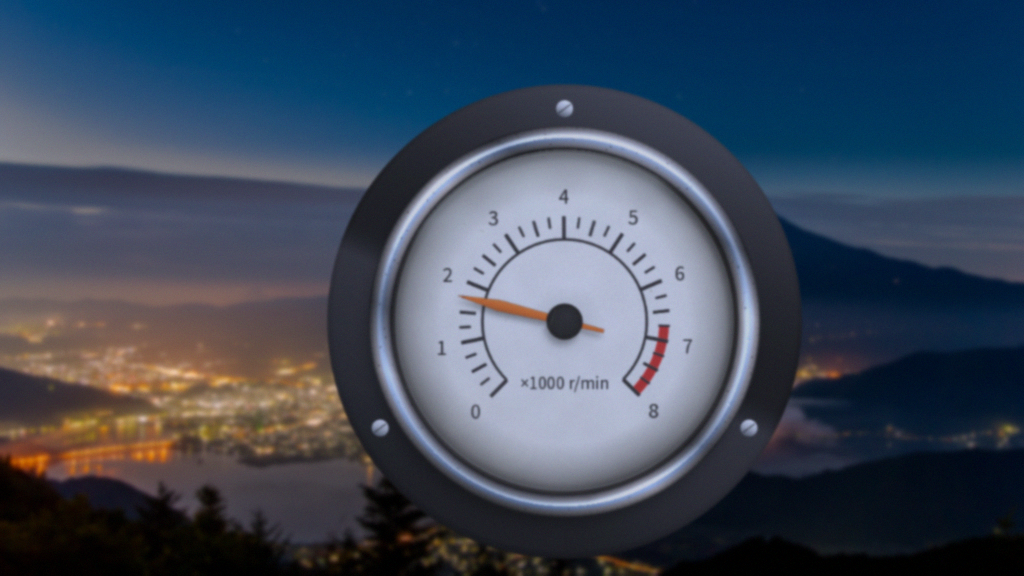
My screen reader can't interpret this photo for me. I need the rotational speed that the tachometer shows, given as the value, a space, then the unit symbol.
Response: 1750 rpm
